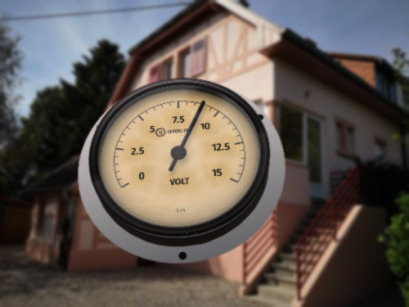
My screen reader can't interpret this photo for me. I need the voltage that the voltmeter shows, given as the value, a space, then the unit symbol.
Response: 9 V
